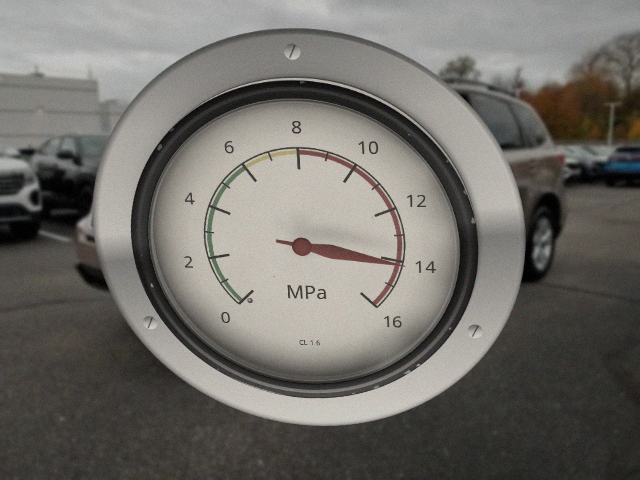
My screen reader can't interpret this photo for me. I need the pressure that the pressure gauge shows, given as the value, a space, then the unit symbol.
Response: 14 MPa
